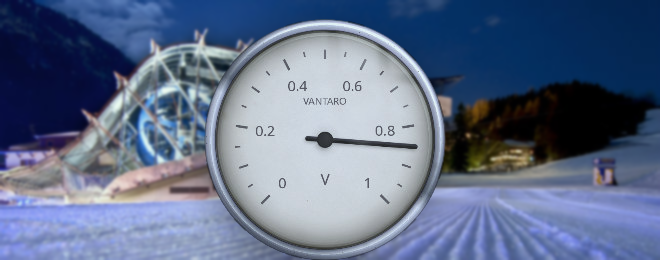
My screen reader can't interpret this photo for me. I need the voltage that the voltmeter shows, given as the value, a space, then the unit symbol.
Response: 0.85 V
